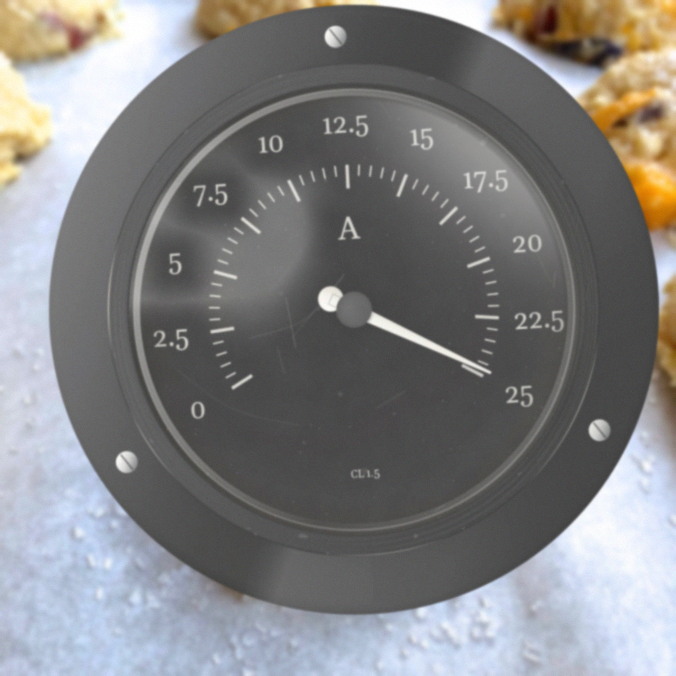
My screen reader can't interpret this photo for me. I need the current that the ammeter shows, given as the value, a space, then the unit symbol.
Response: 24.75 A
